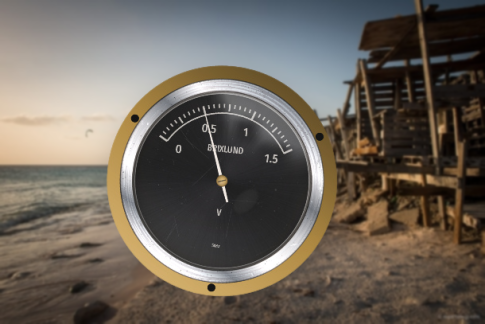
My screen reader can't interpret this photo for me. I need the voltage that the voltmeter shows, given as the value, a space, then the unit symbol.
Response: 0.5 V
